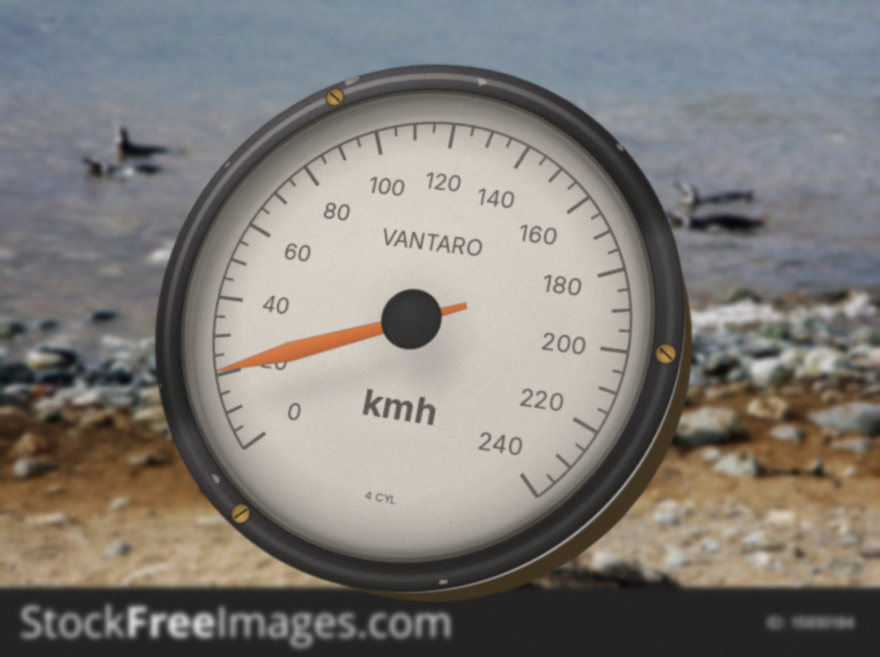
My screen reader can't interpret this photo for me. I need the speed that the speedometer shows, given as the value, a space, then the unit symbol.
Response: 20 km/h
